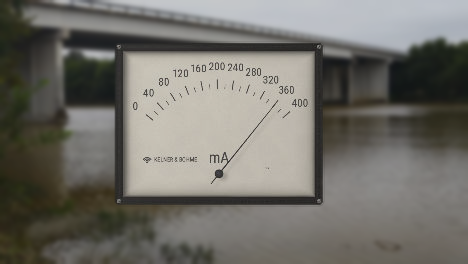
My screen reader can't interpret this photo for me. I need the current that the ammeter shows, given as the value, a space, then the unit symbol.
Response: 360 mA
